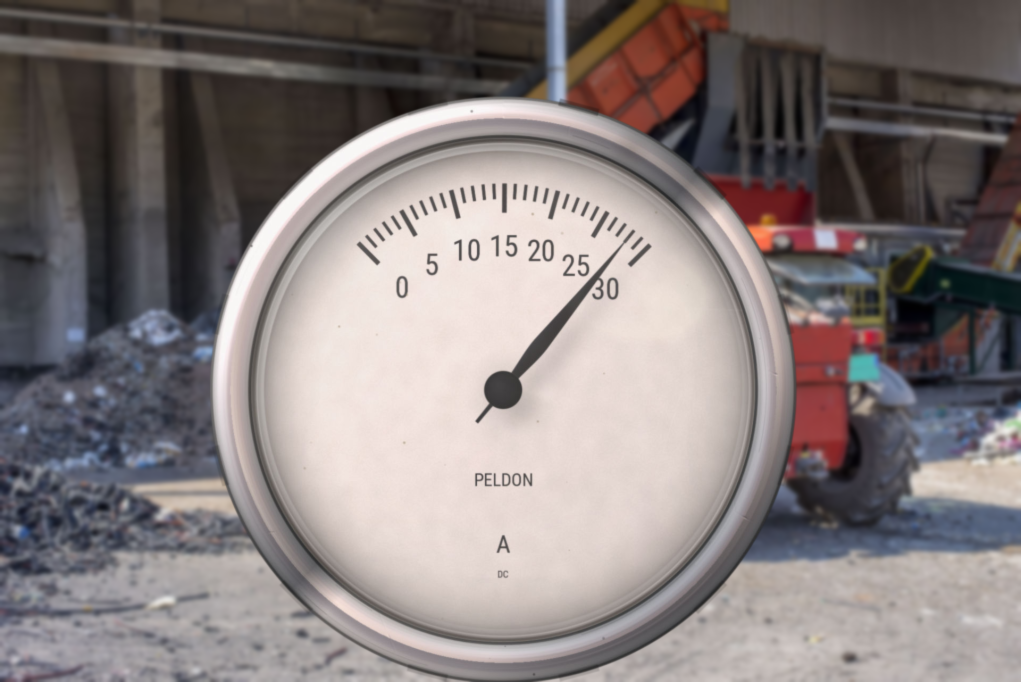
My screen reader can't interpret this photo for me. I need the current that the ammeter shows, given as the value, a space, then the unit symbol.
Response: 28 A
